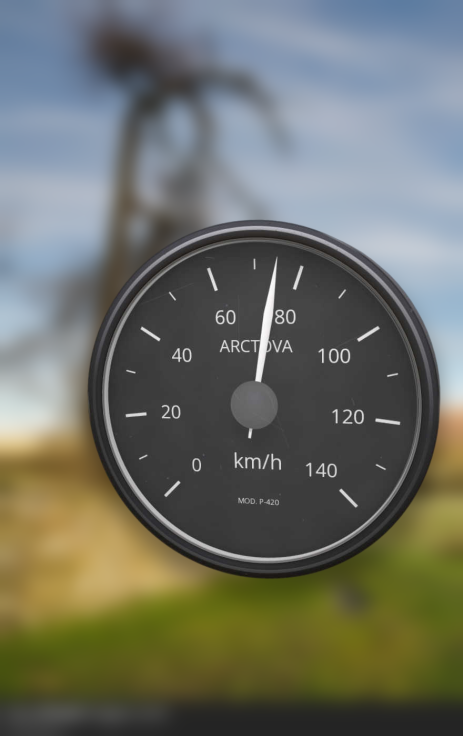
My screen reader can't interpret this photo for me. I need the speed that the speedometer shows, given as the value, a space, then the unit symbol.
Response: 75 km/h
